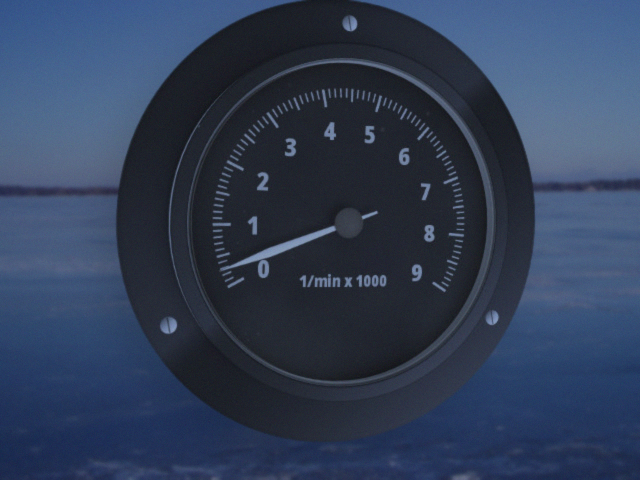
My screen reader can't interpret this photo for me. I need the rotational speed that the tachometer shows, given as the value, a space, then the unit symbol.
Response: 300 rpm
